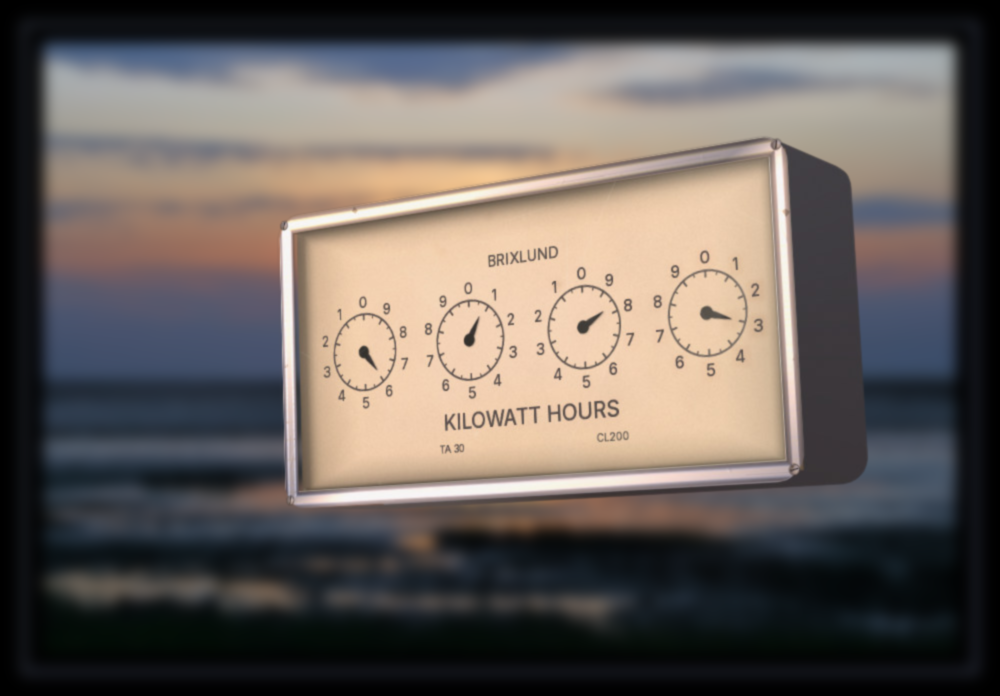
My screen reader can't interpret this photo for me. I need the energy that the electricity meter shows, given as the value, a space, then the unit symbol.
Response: 6083 kWh
